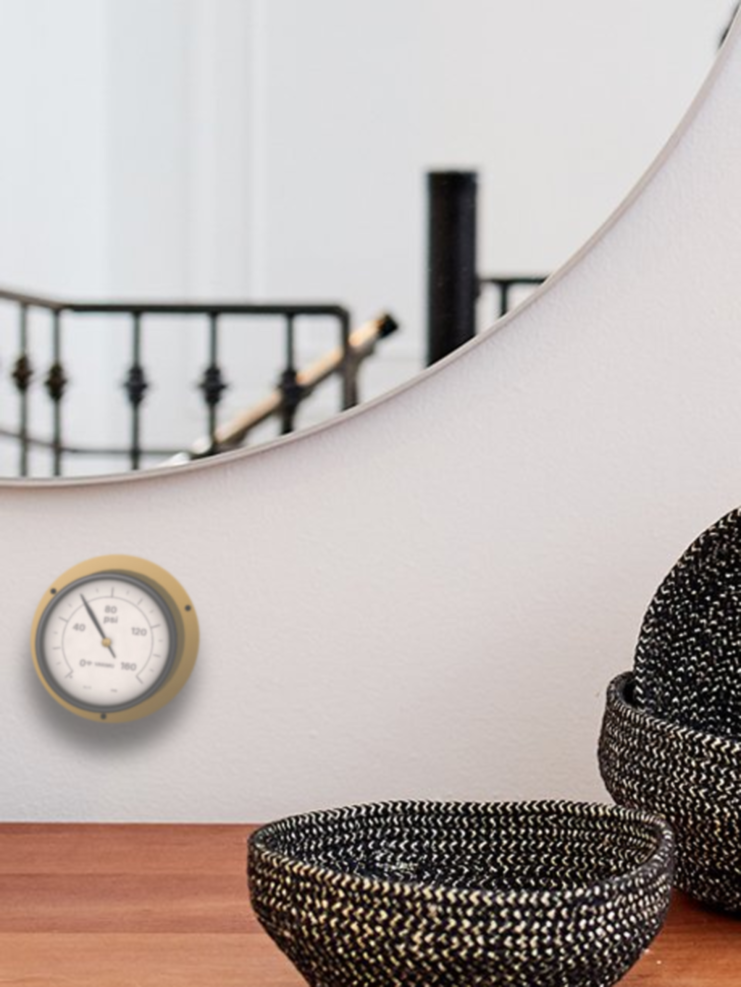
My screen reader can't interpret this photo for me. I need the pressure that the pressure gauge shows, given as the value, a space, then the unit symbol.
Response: 60 psi
